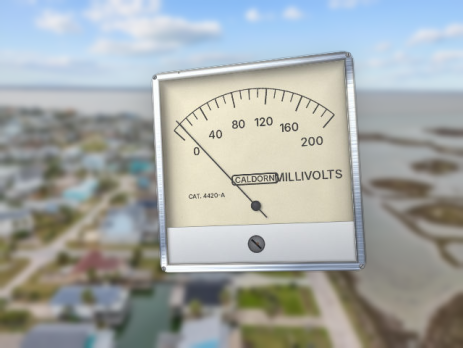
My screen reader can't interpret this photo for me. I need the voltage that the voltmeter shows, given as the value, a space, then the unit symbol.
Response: 10 mV
